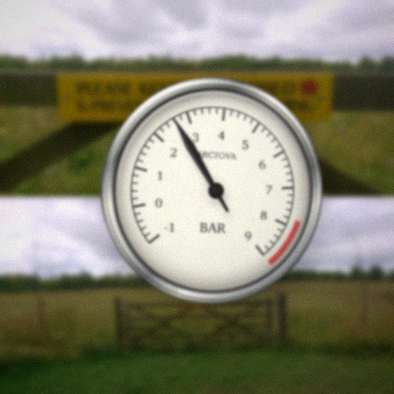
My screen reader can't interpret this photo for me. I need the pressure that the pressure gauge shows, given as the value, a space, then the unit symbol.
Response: 2.6 bar
